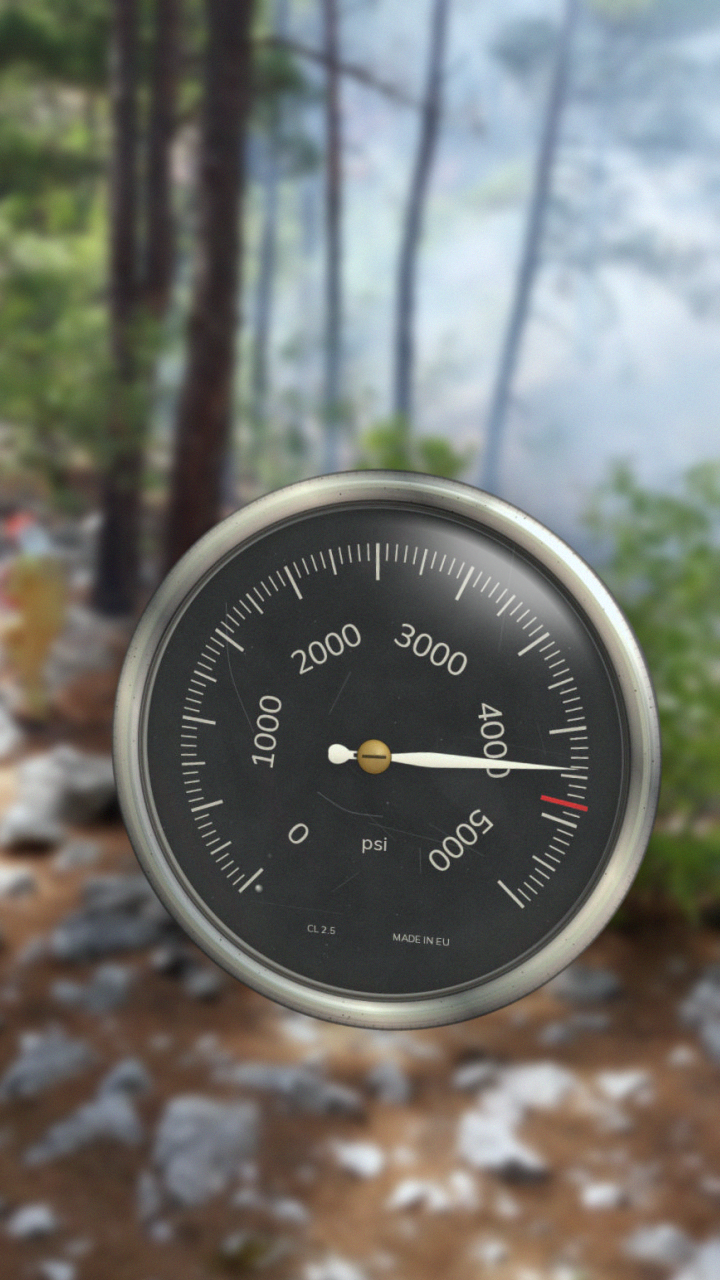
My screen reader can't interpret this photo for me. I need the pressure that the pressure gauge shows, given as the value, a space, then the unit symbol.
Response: 4200 psi
